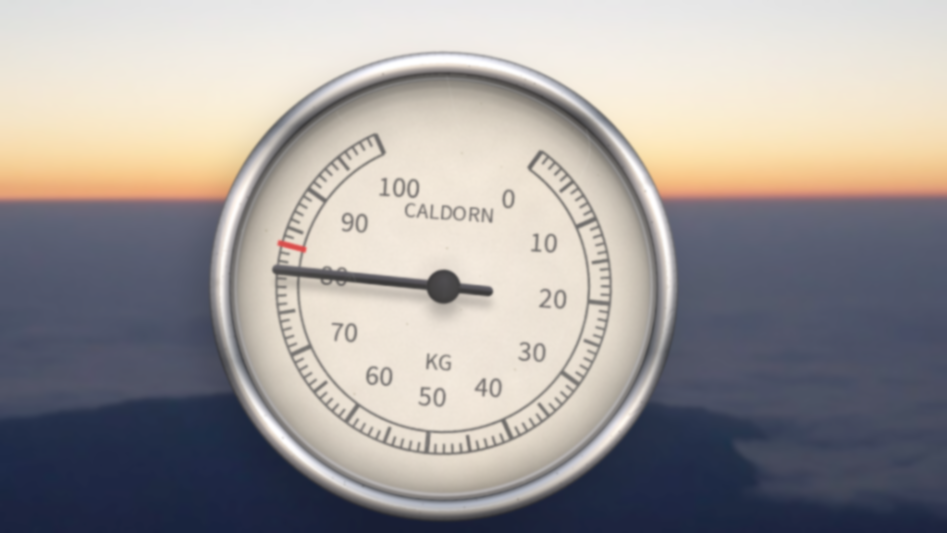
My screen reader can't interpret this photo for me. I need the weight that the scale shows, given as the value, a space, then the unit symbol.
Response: 80 kg
